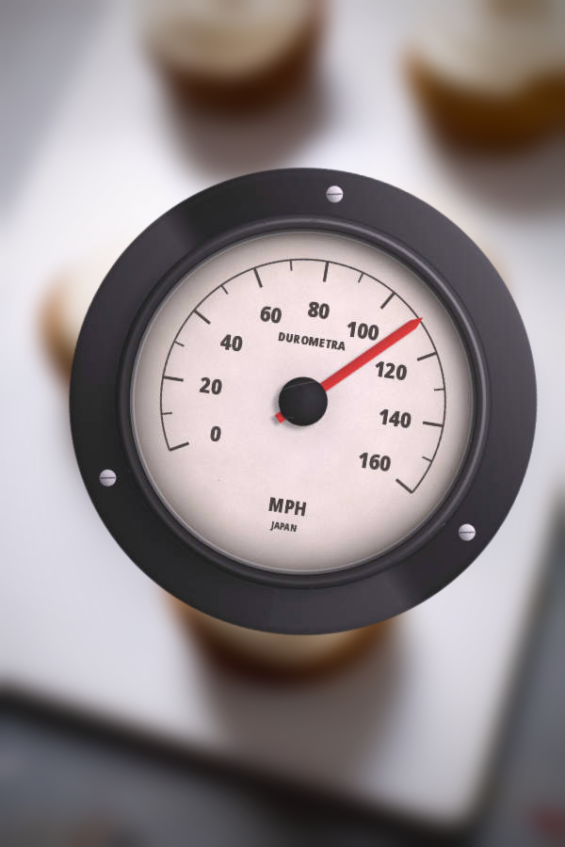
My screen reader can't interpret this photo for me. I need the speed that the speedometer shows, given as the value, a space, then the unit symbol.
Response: 110 mph
